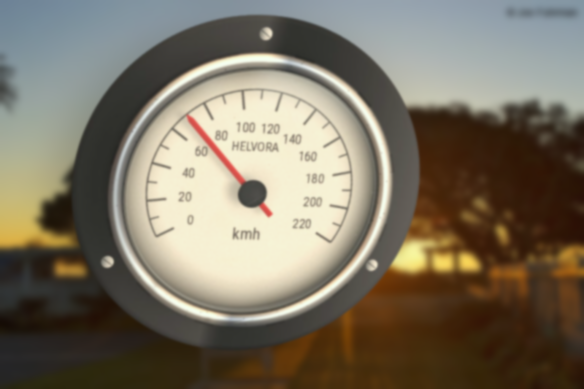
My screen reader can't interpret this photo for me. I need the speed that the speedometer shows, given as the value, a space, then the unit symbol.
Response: 70 km/h
